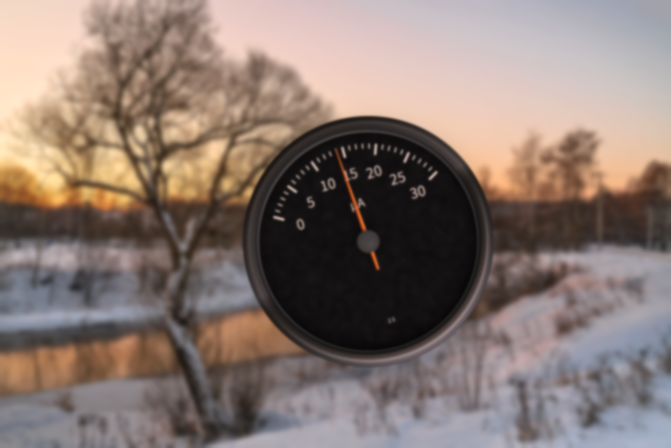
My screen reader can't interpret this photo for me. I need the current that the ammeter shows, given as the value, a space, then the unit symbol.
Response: 14 µA
